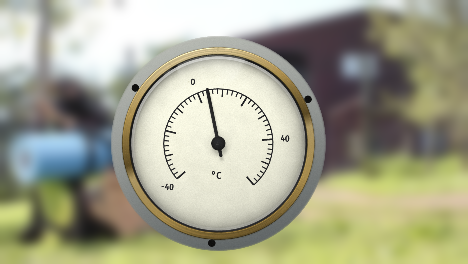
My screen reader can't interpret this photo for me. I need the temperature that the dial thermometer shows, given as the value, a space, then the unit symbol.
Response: 4 °C
